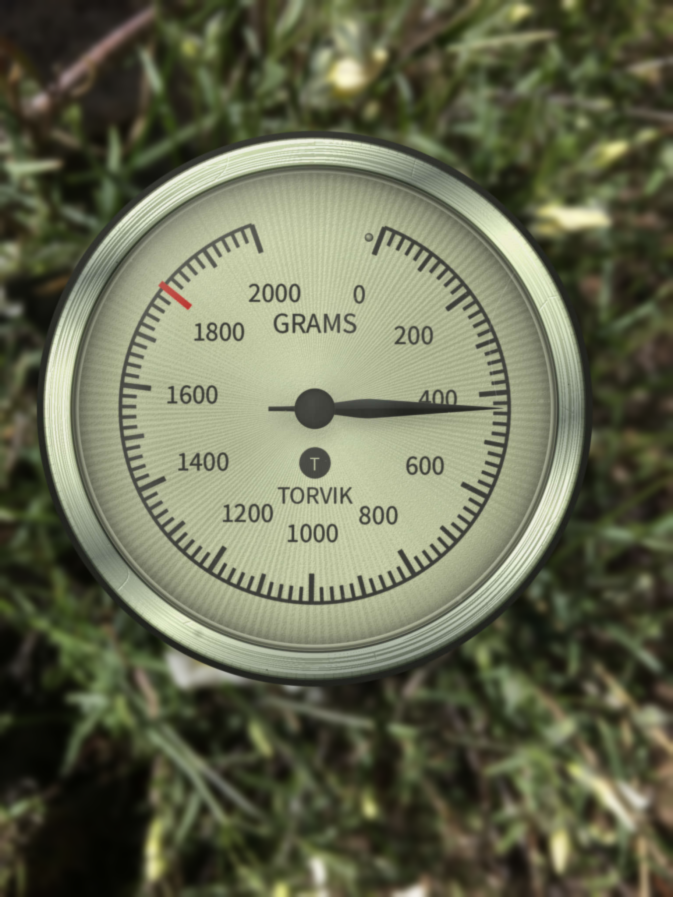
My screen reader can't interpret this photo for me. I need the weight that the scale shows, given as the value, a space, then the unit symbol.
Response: 430 g
